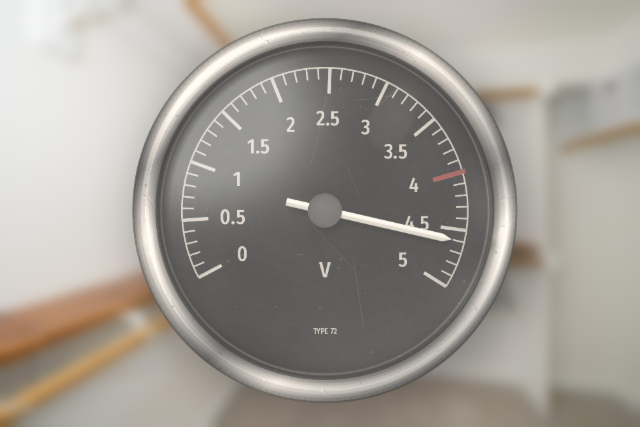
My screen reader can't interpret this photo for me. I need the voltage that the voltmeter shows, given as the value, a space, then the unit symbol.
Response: 4.6 V
